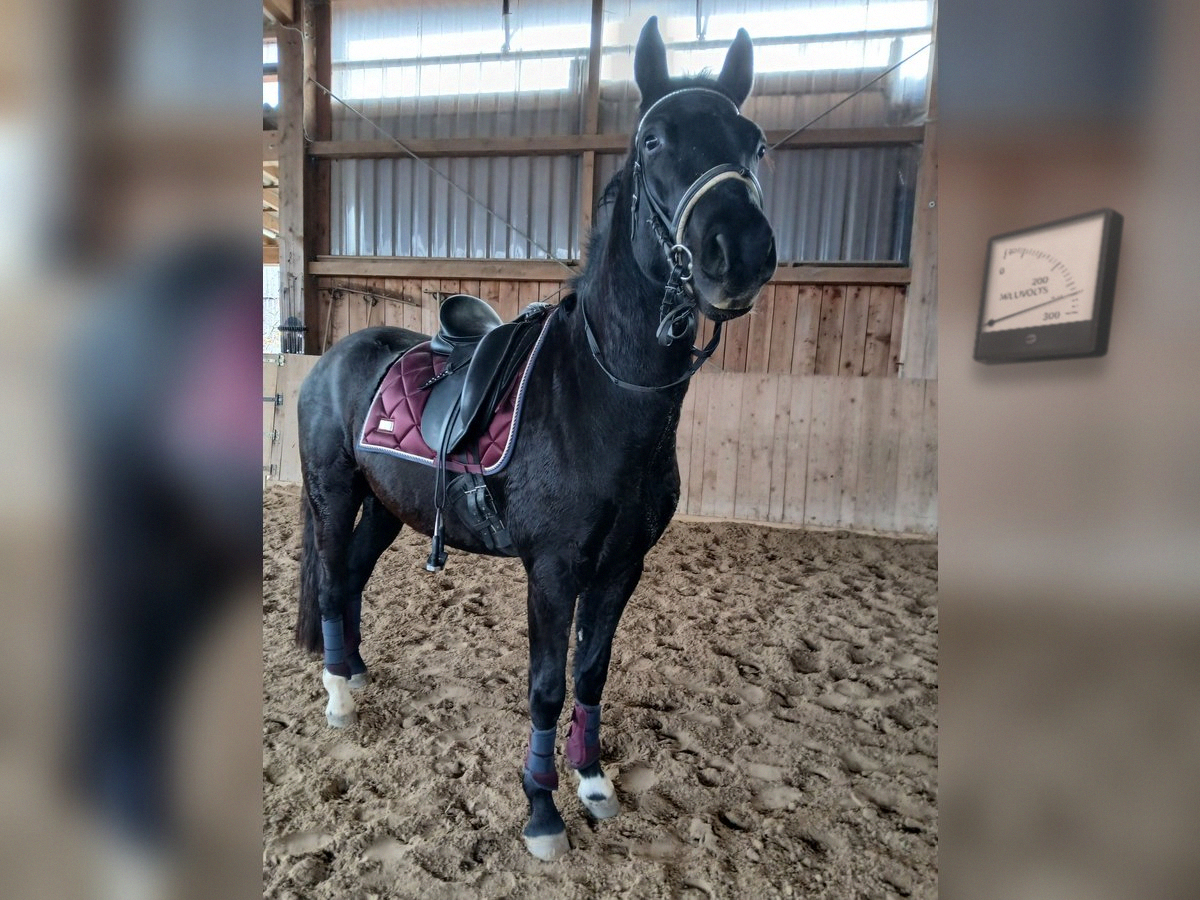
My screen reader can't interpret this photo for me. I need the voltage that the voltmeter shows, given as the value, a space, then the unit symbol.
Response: 270 mV
